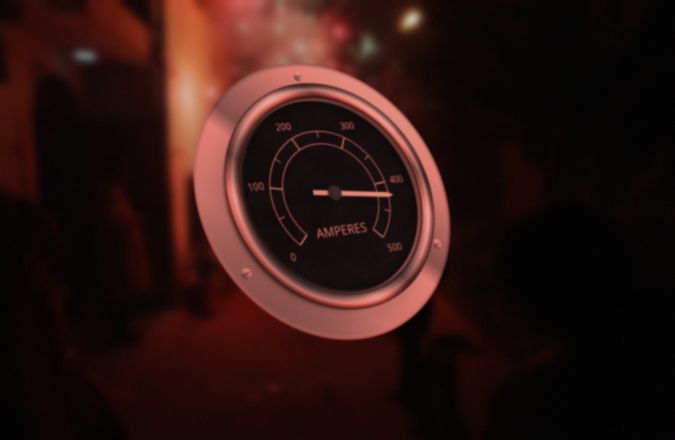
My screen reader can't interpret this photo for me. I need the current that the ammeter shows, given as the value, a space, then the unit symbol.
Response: 425 A
